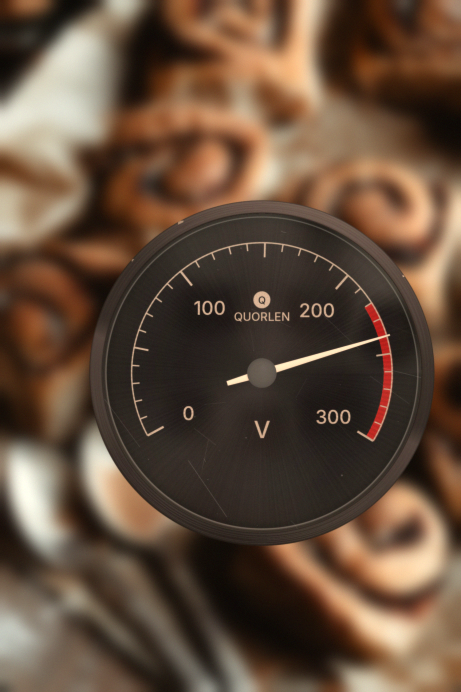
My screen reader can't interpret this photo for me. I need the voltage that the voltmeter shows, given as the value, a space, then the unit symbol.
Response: 240 V
